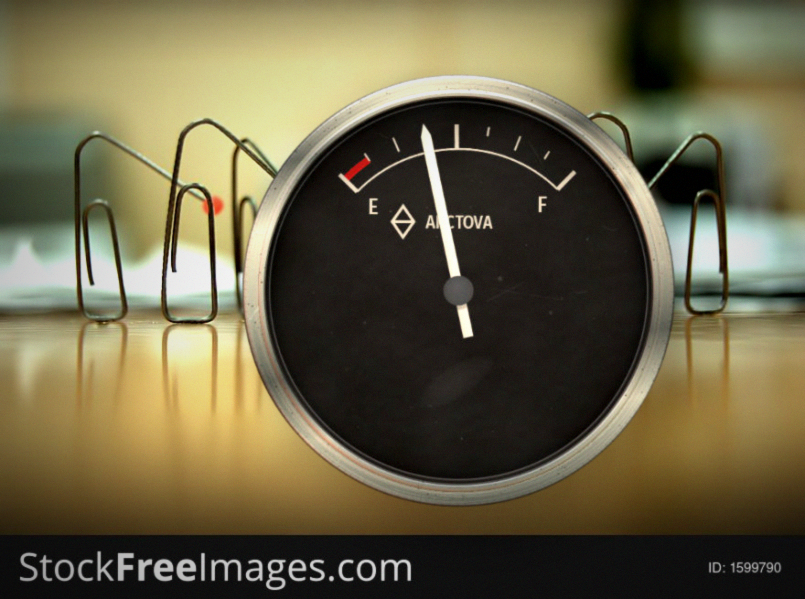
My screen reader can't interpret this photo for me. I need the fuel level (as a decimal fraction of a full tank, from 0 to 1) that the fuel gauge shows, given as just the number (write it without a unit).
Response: 0.375
